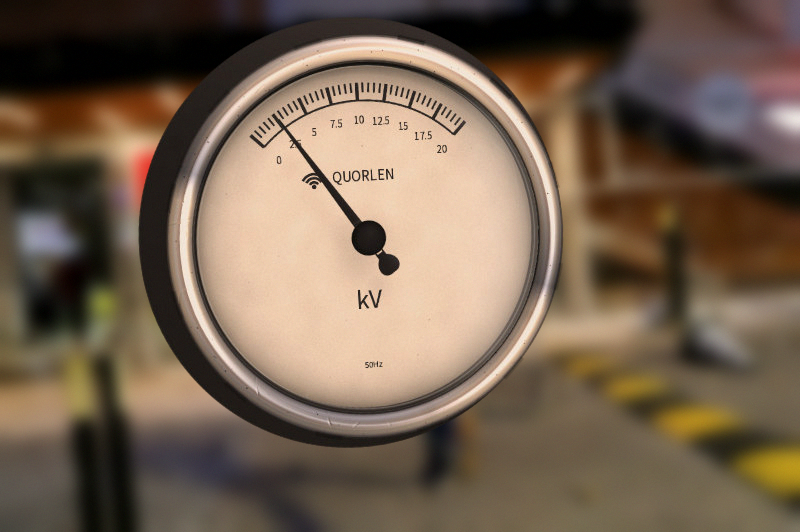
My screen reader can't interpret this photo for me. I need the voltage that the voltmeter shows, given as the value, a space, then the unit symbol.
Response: 2.5 kV
